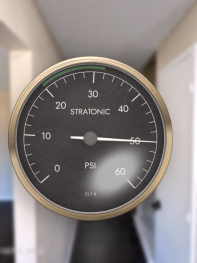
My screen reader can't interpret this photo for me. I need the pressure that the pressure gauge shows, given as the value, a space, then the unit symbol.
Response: 50 psi
